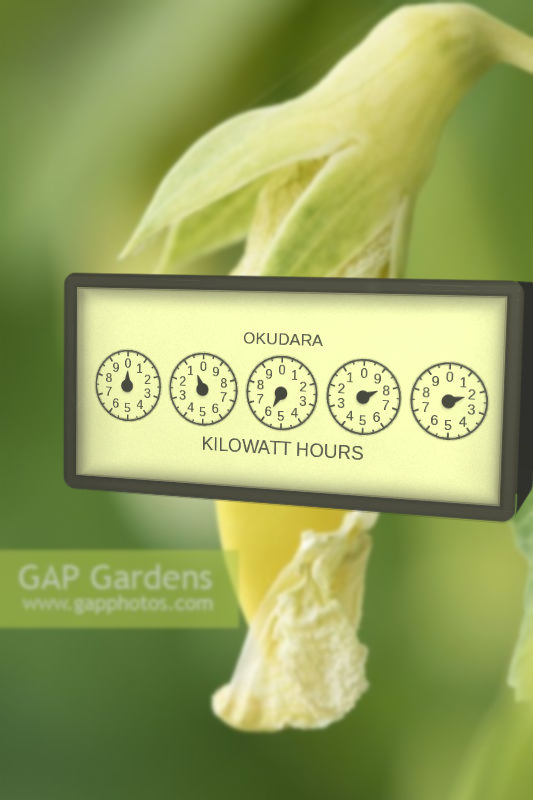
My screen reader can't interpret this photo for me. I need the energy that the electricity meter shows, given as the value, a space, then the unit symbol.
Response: 582 kWh
